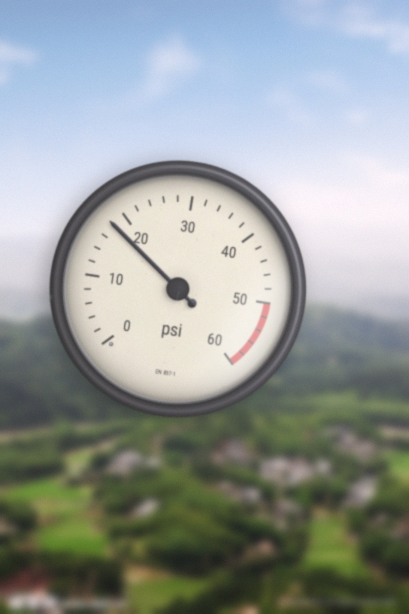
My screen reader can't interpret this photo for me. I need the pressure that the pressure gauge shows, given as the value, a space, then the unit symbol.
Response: 18 psi
